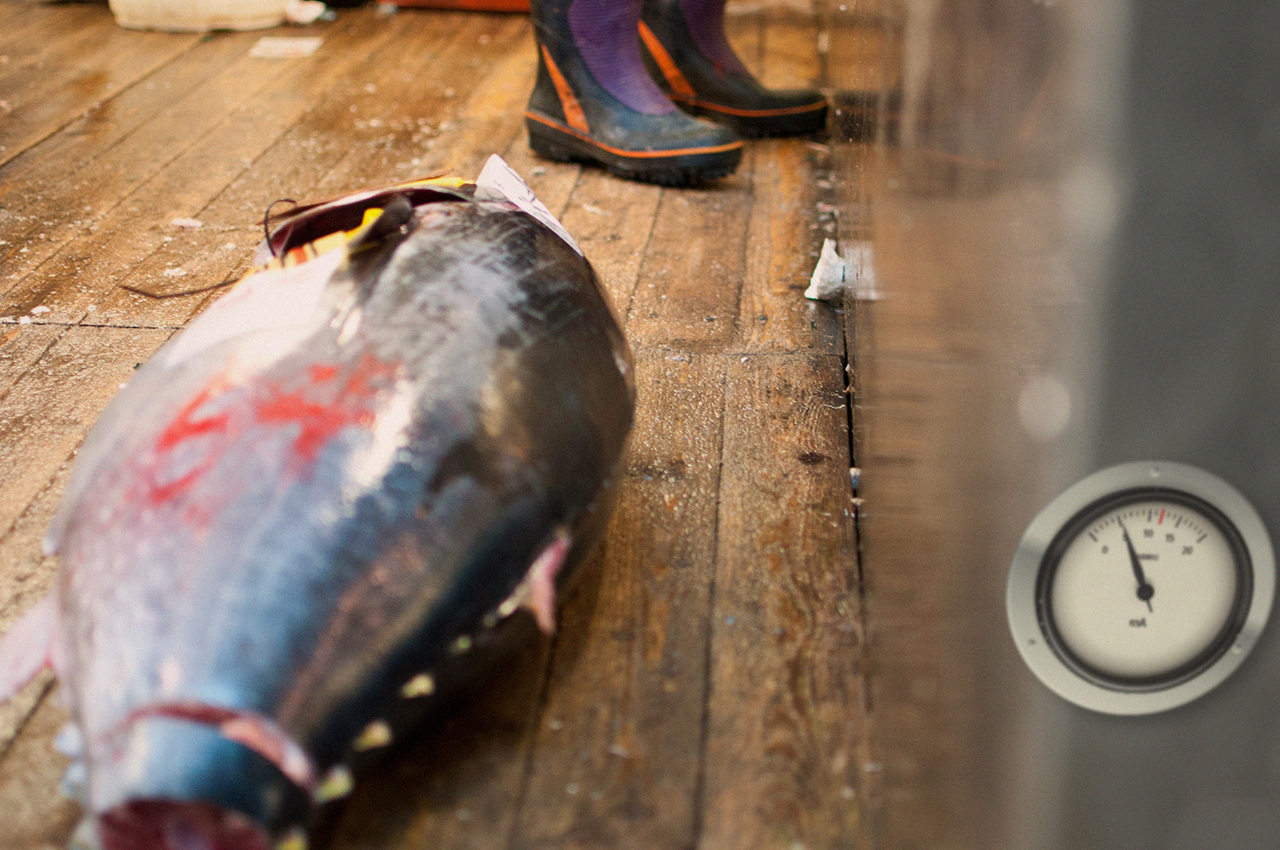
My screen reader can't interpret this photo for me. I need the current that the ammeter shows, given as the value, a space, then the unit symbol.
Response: 5 mA
